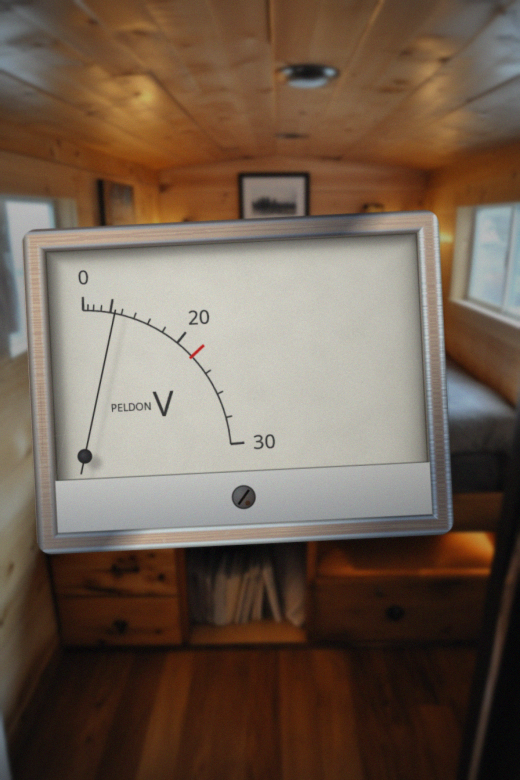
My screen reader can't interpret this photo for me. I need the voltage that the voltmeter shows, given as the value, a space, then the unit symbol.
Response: 11 V
